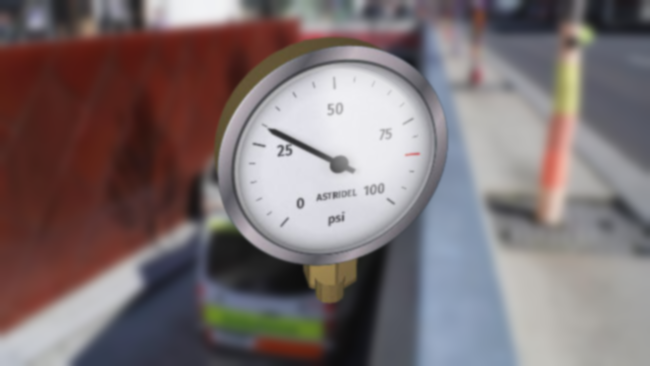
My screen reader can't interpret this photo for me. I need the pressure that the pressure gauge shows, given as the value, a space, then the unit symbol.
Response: 30 psi
